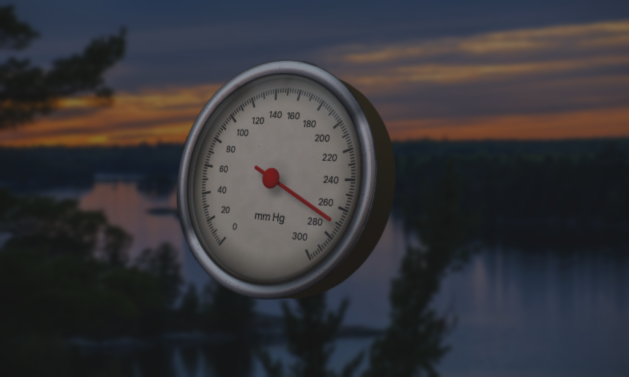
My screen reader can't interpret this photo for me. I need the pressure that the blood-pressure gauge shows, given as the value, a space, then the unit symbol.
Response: 270 mmHg
